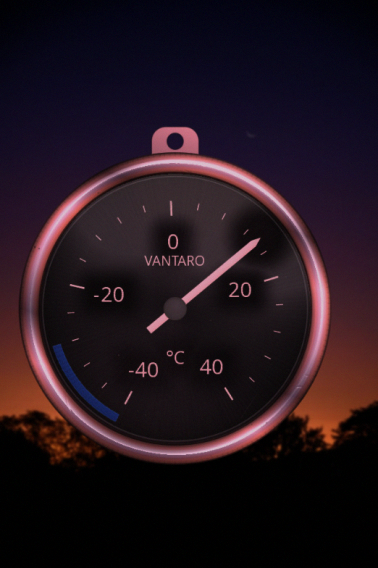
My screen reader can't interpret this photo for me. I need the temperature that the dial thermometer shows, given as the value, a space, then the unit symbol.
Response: 14 °C
